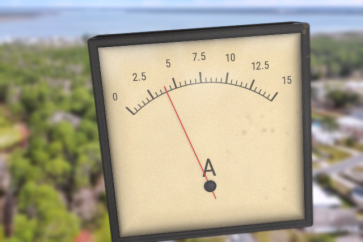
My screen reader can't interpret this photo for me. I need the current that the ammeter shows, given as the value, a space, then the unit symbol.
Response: 4 A
